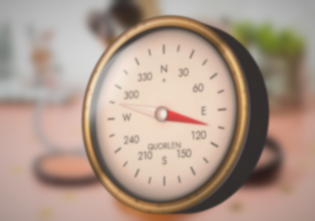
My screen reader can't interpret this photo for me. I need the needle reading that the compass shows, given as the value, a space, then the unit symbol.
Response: 105 °
